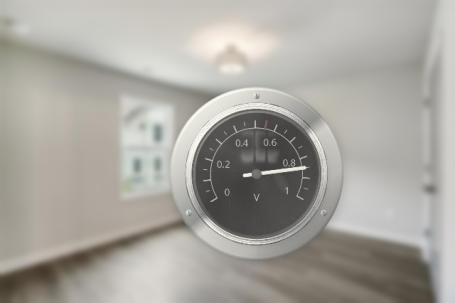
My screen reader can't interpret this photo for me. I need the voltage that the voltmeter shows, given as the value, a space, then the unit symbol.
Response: 0.85 V
